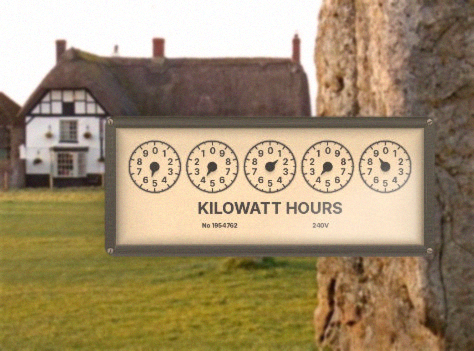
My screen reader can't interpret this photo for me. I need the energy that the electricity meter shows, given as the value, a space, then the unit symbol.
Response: 54139 kWh
